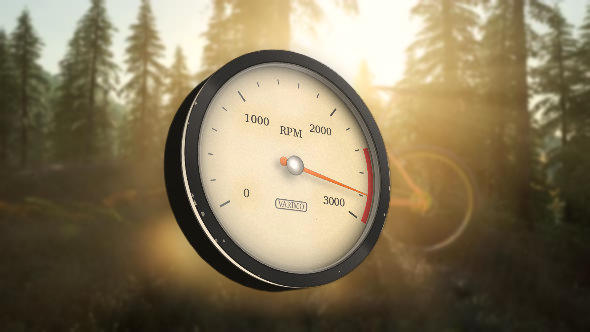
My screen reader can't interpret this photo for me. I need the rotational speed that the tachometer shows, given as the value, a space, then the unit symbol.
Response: 2800 rpm
